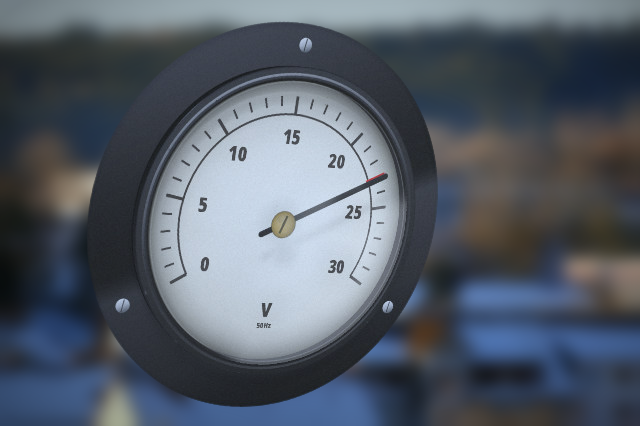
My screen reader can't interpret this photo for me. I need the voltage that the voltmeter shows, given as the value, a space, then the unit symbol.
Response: 23 V
